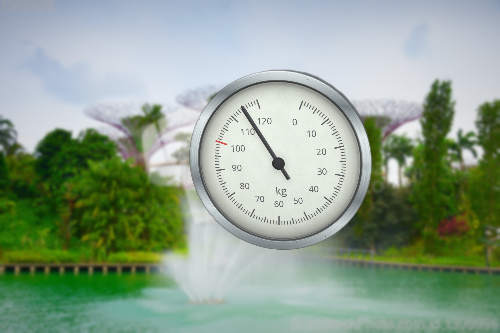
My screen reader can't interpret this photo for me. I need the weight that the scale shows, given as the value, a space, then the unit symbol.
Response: 115 kg
